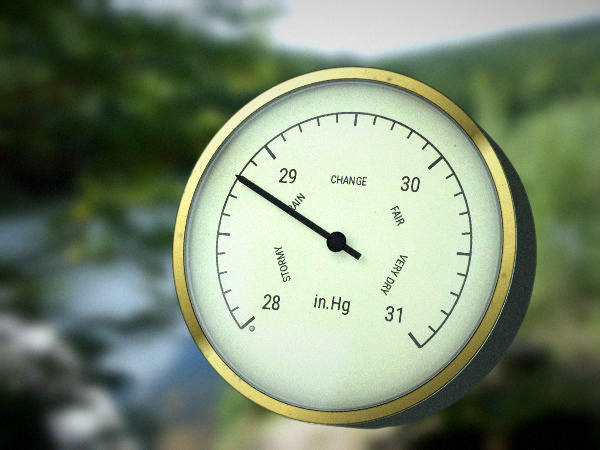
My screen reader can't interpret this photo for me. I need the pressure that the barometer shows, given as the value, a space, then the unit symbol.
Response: 28.8 inHg
